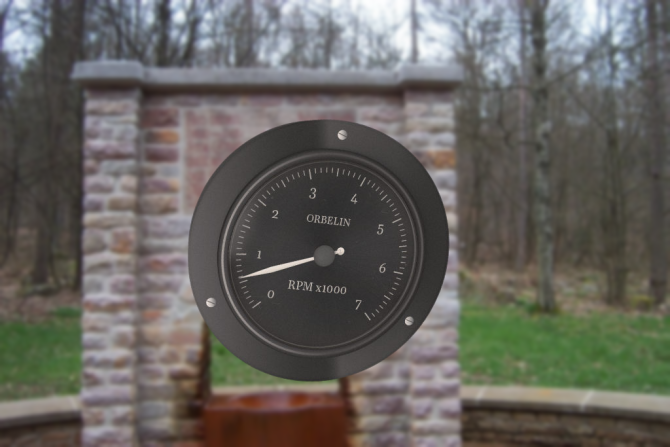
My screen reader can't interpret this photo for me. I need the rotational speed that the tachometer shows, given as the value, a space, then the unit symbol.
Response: 600 rpm
